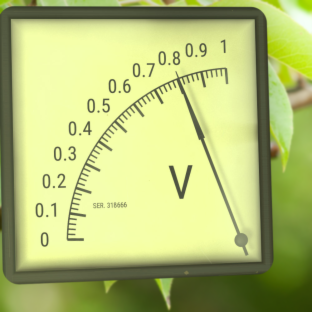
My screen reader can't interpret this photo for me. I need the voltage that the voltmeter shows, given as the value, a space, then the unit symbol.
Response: 0.8 V
